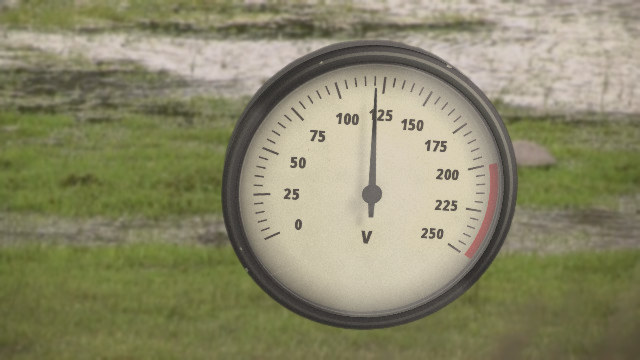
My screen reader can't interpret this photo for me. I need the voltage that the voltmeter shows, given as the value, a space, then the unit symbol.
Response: 120 V
